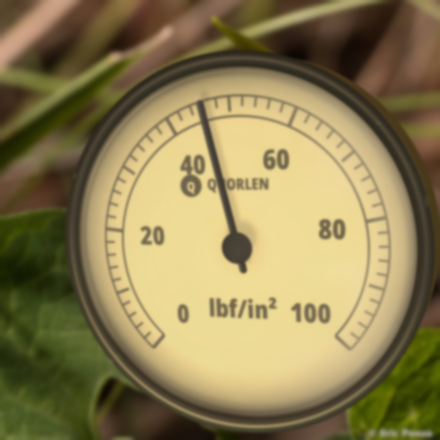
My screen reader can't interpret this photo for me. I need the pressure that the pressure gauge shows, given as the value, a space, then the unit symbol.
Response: 46 psi
